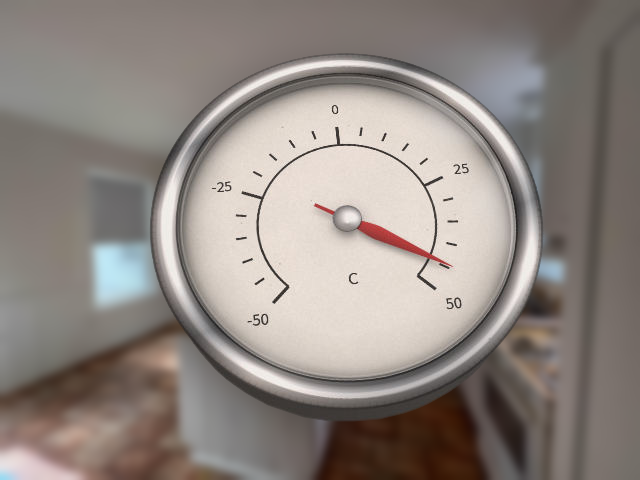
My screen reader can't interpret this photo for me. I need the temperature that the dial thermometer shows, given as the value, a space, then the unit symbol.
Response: 45 °C
